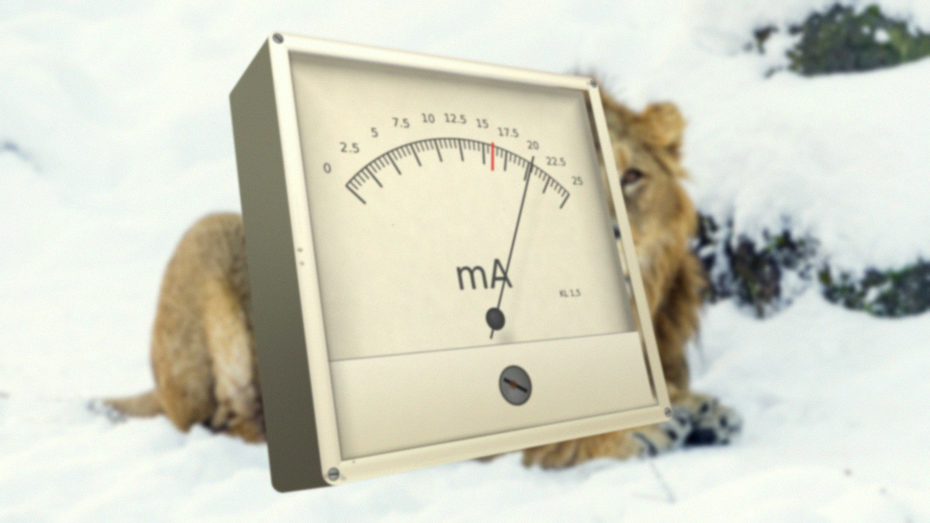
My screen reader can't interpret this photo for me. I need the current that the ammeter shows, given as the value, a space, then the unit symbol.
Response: 20 mA
